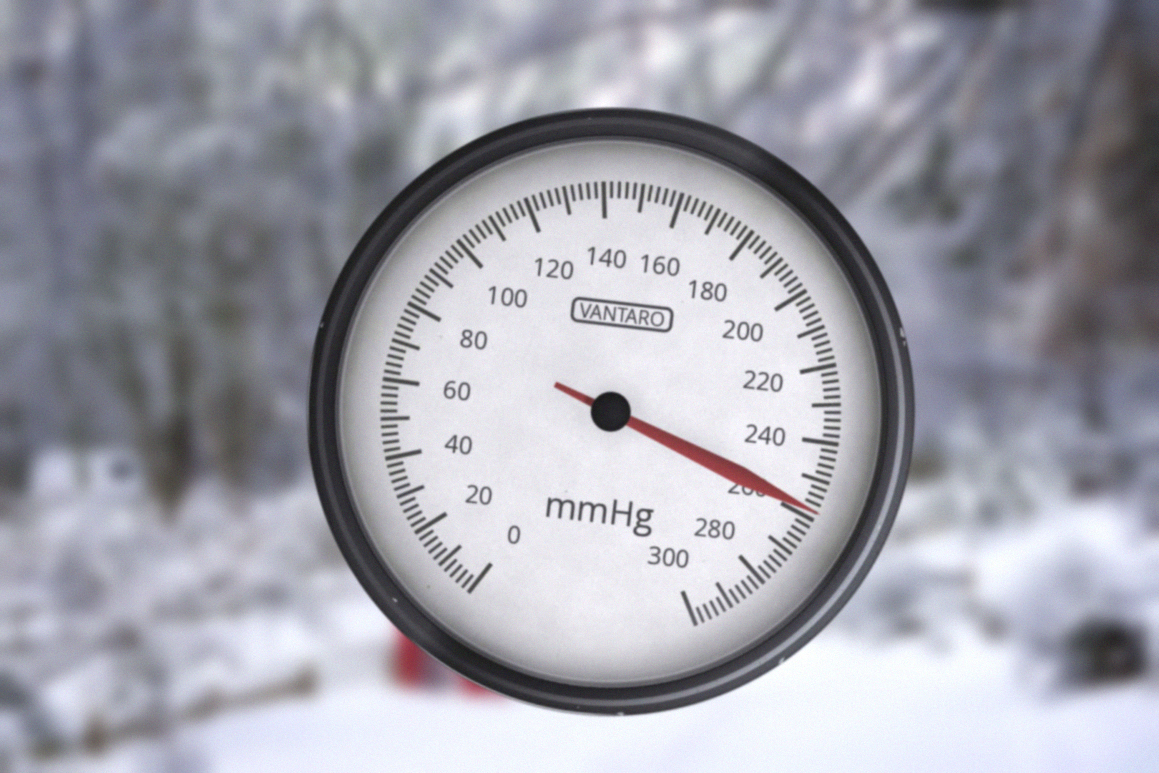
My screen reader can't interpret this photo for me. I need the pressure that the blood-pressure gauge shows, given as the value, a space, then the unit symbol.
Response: 258 mmHg
